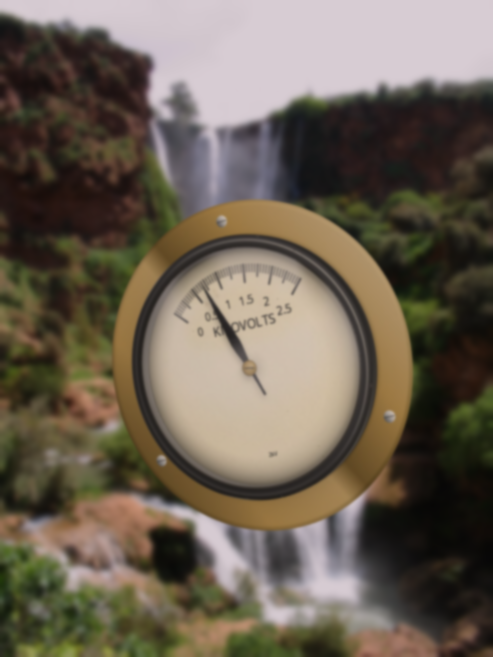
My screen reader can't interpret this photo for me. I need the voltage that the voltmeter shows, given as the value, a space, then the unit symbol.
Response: 0.75 kV
